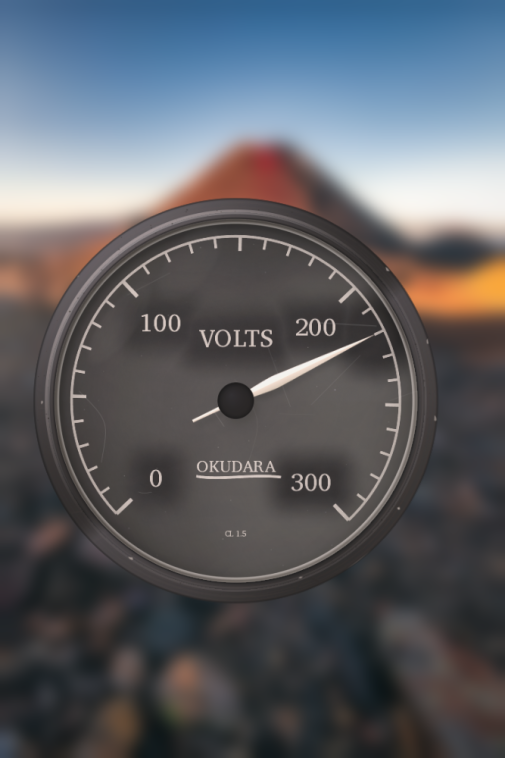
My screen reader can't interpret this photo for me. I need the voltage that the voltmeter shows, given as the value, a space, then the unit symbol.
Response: 220 V
